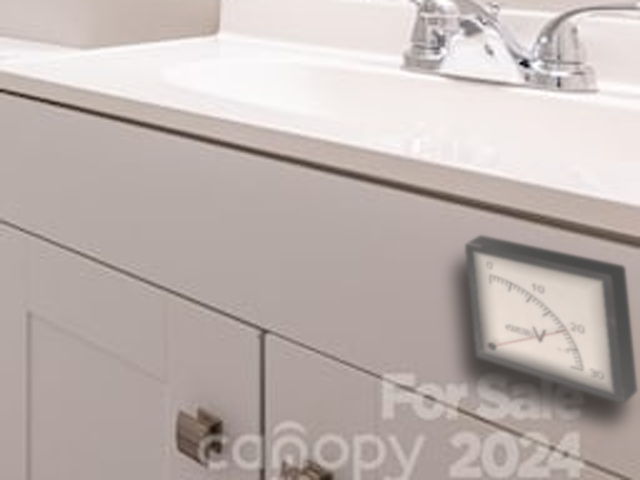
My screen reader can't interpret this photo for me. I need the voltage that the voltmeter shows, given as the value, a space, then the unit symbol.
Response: 20 V
